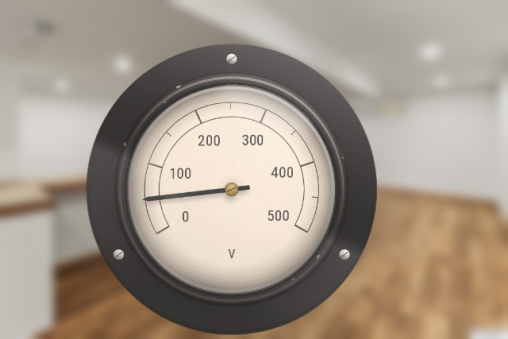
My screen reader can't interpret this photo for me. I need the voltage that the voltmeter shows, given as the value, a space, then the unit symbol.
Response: 50 V
